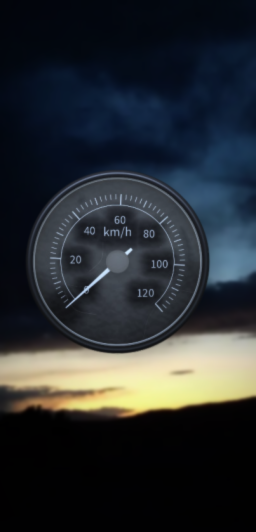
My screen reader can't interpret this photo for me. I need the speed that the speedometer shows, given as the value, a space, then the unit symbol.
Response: 0 km/h
